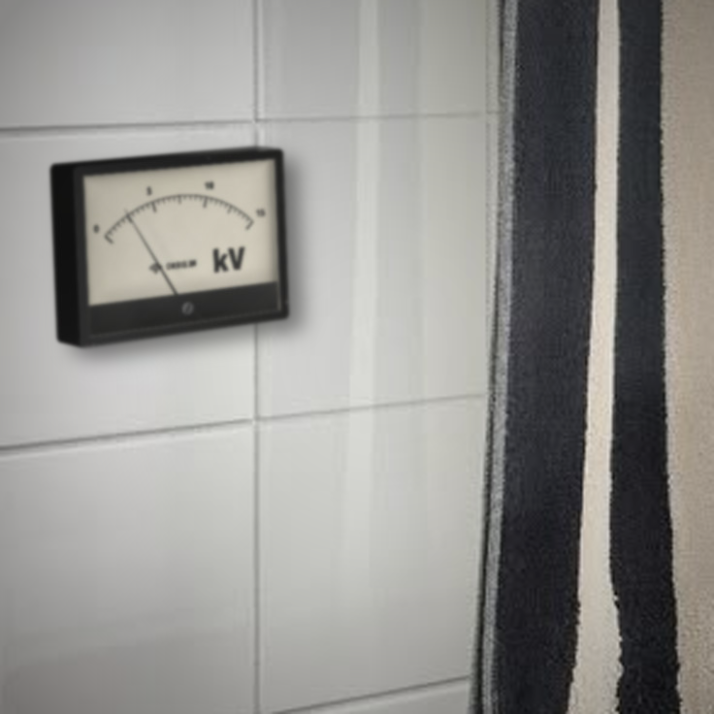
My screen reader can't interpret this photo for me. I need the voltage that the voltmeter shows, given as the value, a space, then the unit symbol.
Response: 2.5 kV
